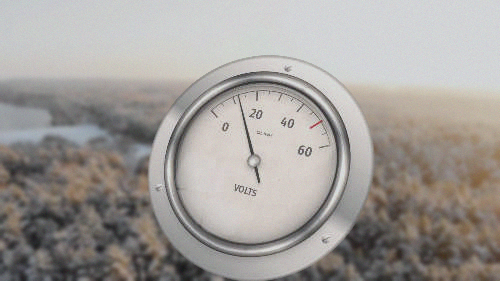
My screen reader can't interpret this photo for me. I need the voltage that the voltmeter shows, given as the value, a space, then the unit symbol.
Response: 12.5 V
